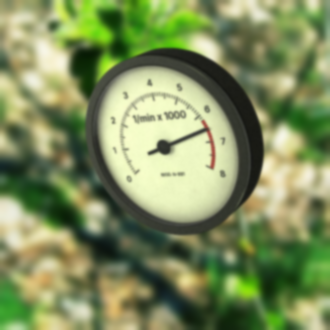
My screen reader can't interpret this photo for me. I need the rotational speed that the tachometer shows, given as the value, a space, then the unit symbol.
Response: 6500 rpm
